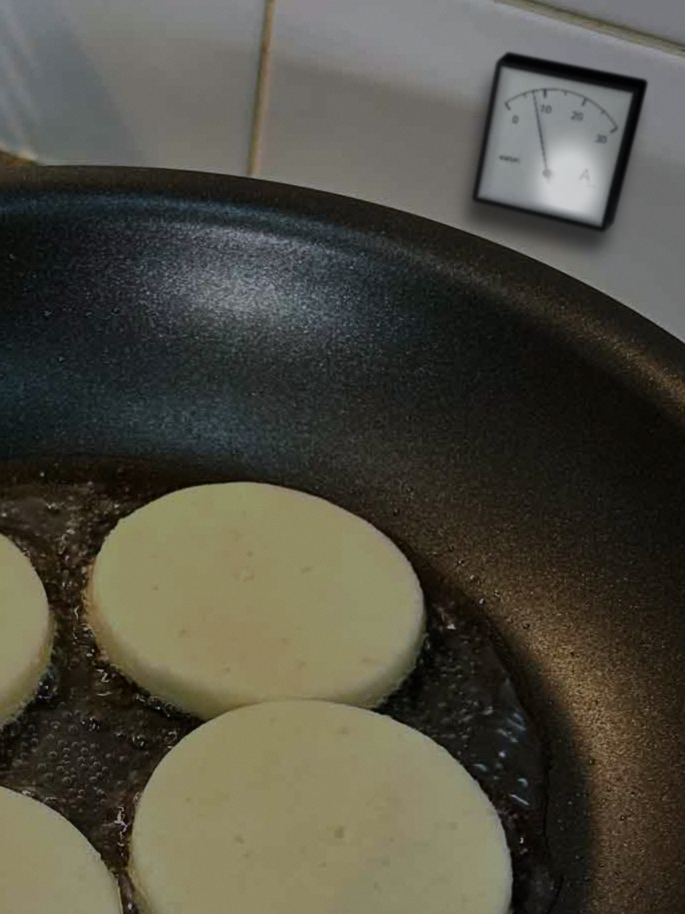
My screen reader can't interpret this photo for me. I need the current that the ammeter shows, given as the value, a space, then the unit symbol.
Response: 7.5 A
